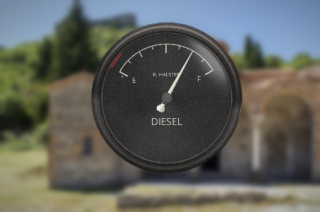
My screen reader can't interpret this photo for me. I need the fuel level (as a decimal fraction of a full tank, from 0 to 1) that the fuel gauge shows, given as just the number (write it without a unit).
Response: 0.75
